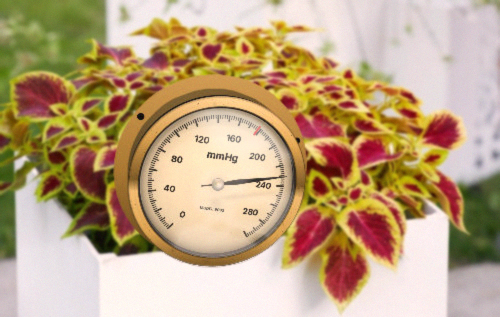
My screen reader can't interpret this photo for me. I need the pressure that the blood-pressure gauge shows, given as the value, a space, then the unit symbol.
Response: 230 mmHg
